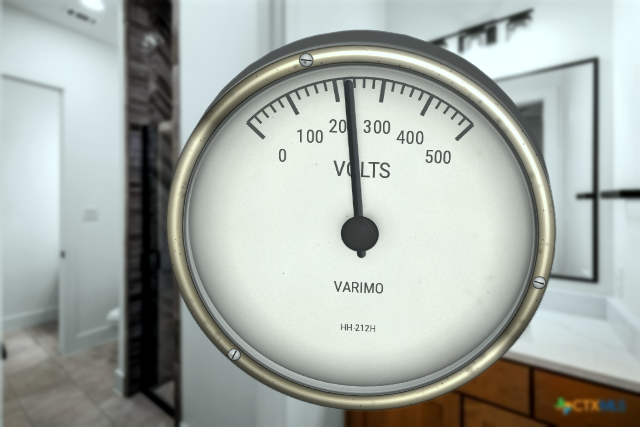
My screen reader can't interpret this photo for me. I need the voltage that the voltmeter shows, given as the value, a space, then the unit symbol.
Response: 230 V
